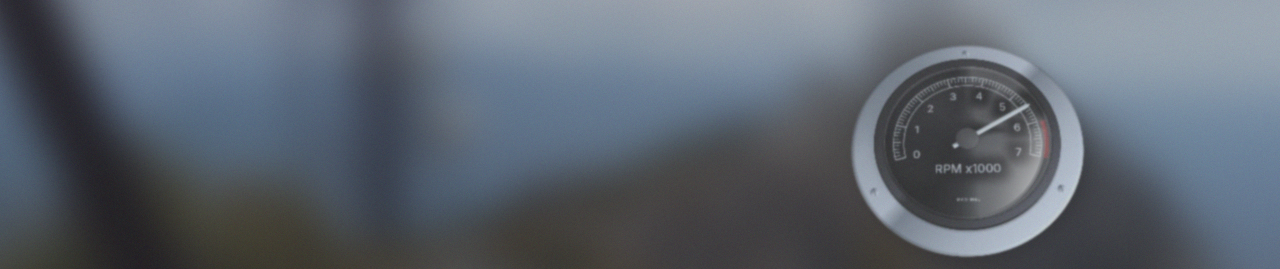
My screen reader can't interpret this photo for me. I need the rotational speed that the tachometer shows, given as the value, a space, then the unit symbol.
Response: 5500 rpm
